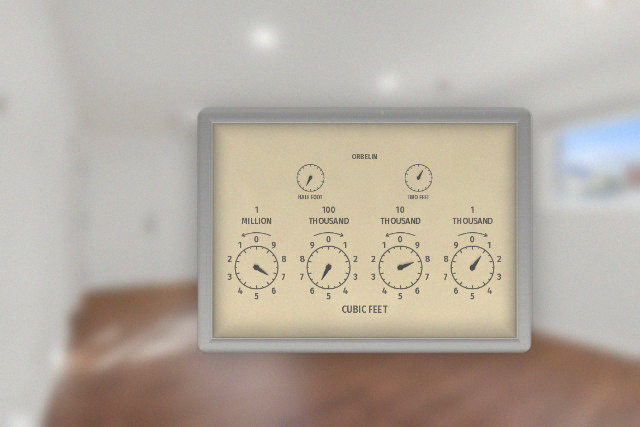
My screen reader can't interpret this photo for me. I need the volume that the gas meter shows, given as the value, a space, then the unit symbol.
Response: 658100 ft³
